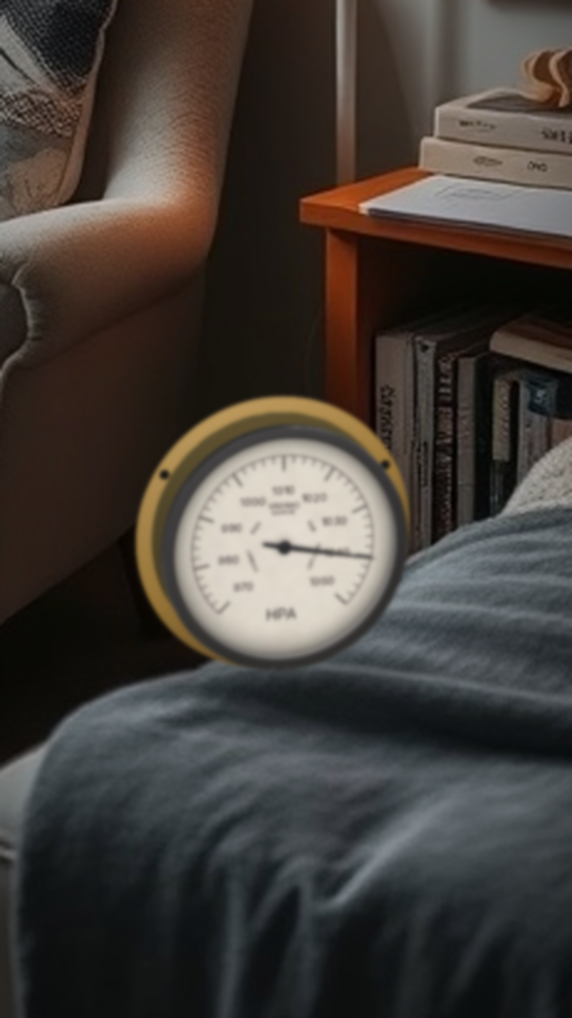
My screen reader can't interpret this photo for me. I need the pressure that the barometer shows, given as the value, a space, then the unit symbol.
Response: 1040 hPa
